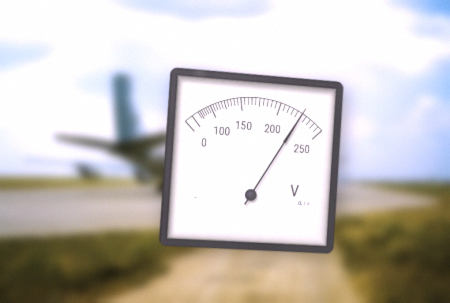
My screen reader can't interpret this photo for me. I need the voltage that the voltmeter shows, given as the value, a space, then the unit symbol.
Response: 225 V
